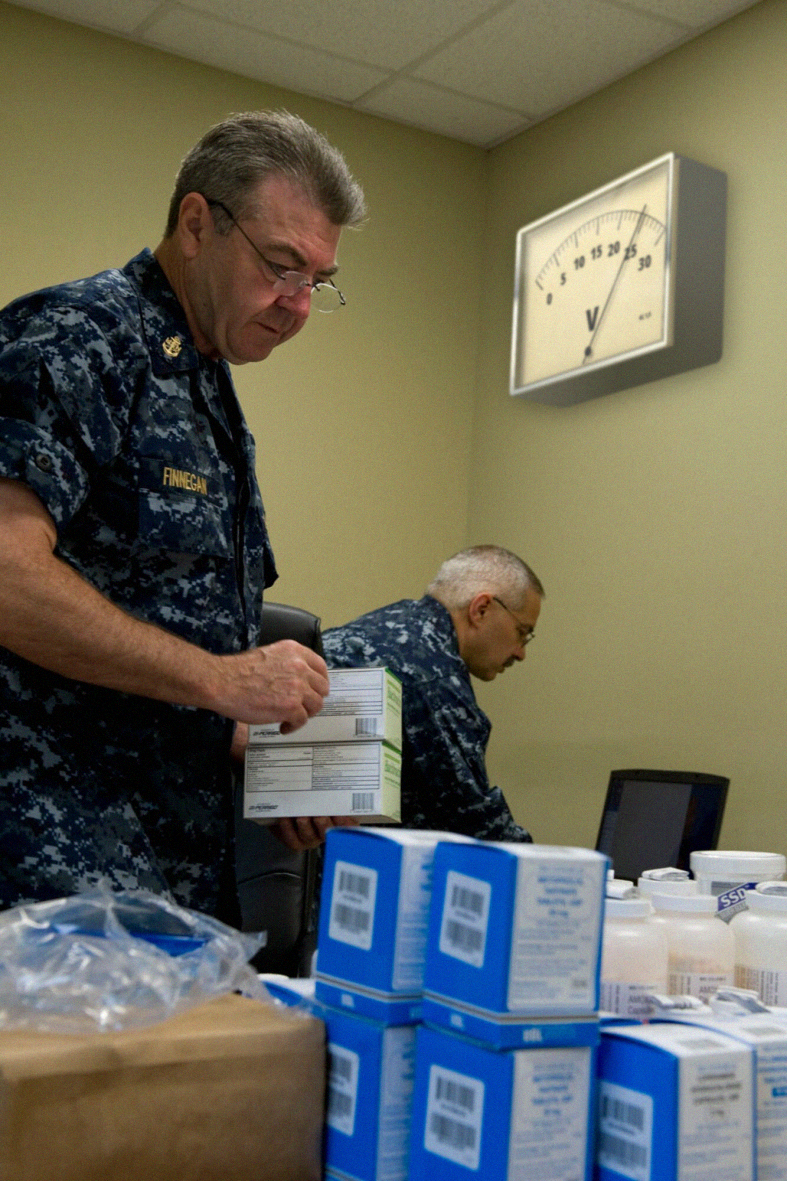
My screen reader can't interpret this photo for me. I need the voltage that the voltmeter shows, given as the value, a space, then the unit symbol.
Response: 25 V
